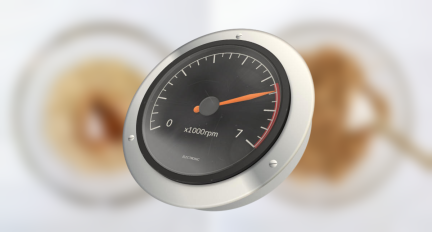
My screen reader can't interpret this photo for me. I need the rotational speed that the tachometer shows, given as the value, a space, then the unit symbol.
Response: 5500 rpm
